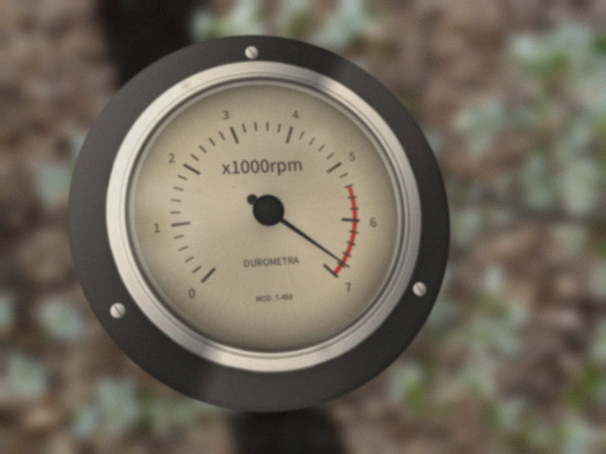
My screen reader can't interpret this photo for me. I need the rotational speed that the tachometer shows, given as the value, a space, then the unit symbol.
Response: 6800 rpm
